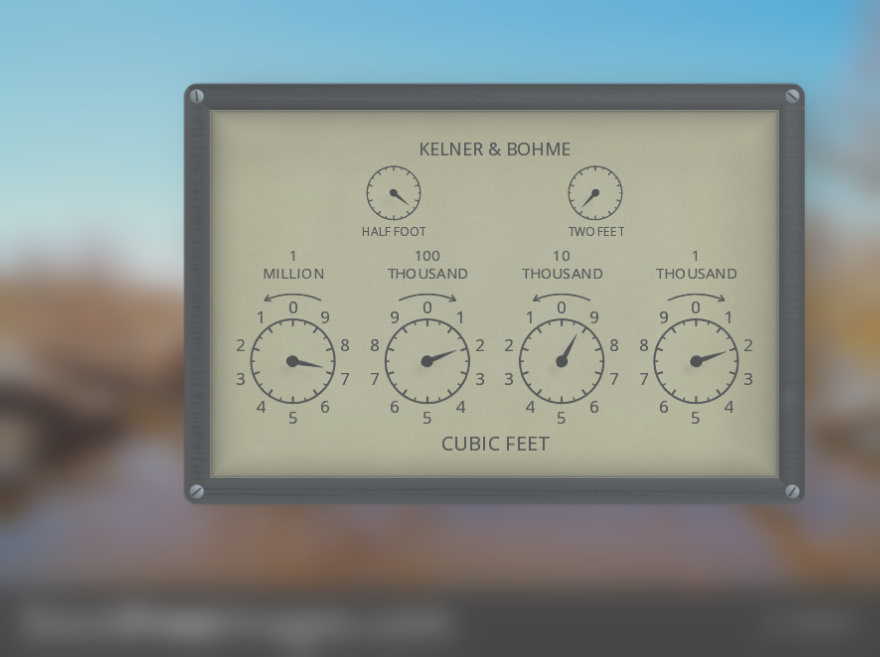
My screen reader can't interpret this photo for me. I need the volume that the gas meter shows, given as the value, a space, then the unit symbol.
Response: 719200 ft³
